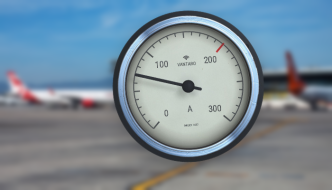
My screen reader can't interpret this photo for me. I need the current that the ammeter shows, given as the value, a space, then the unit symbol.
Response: 70 A
